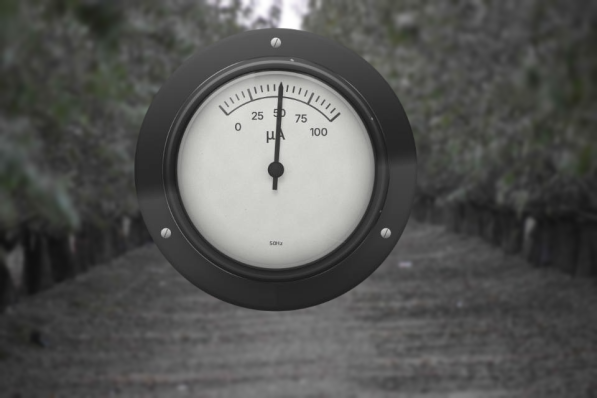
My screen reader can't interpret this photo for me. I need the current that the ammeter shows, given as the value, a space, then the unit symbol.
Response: 50 µA
